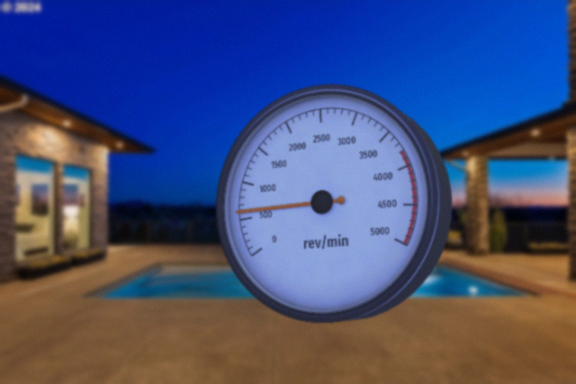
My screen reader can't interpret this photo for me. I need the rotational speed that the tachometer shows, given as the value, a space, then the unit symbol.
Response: 600 rpm
